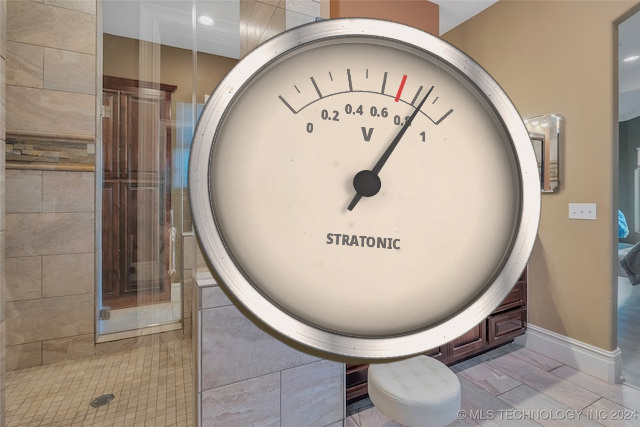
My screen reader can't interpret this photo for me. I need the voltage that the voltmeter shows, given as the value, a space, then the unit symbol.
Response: 0.85 V
